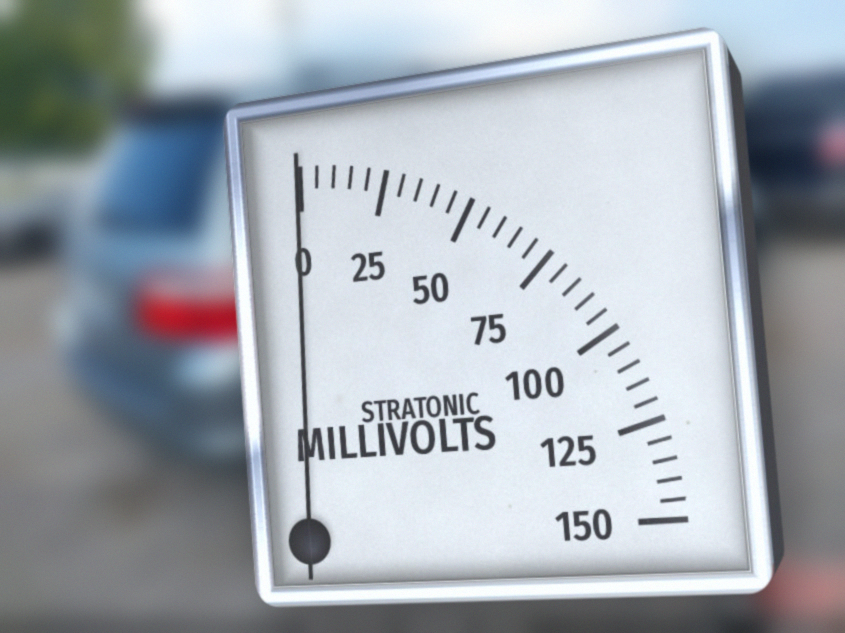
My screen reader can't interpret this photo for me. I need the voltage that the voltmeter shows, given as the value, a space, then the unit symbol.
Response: 0 mV
